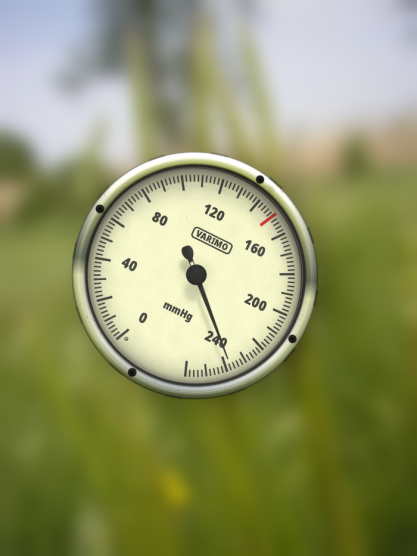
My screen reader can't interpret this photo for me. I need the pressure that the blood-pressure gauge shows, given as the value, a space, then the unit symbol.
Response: 238 mmHg
